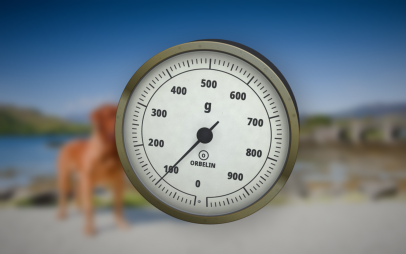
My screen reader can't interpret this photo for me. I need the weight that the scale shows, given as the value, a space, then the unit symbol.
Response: 100 g
